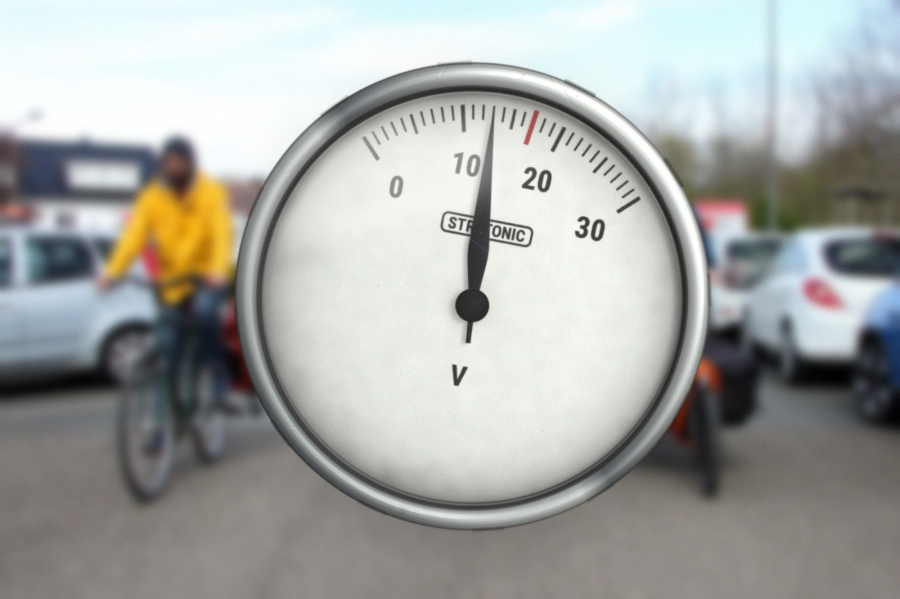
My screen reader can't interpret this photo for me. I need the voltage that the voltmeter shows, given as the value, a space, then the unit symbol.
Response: 13 V
